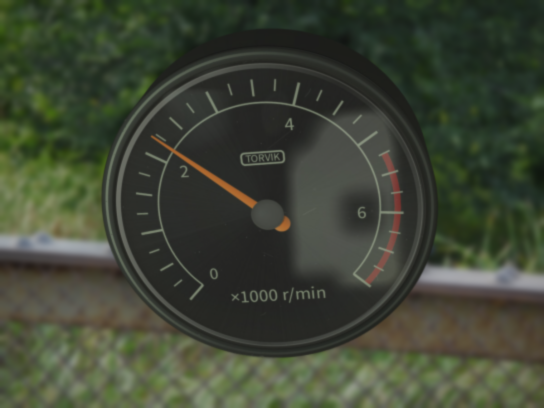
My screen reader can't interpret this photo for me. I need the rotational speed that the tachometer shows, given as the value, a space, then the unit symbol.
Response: 2250 rpm
